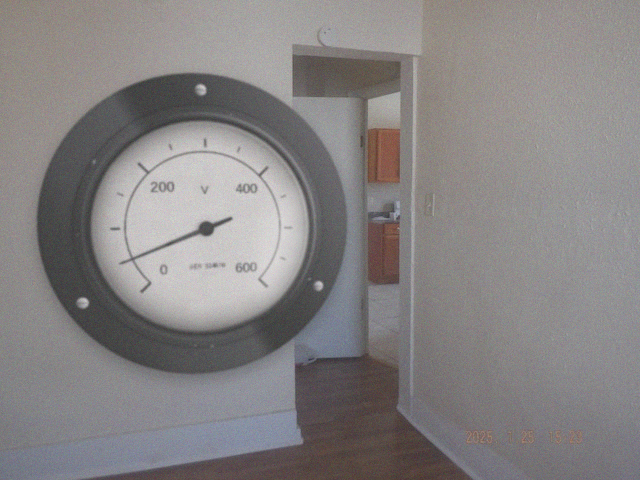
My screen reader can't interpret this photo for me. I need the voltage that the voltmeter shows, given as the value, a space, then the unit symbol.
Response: 50 V
